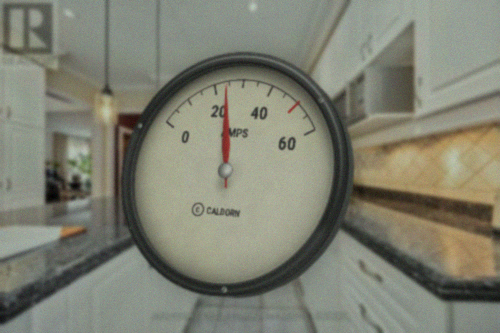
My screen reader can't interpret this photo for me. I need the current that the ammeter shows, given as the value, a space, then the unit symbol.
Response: 25 A
